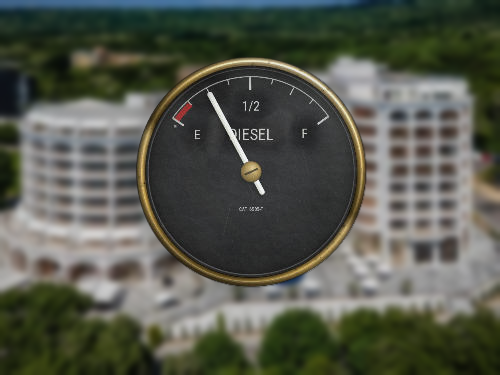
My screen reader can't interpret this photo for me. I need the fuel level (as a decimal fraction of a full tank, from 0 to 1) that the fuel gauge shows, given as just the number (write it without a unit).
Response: 0.25
